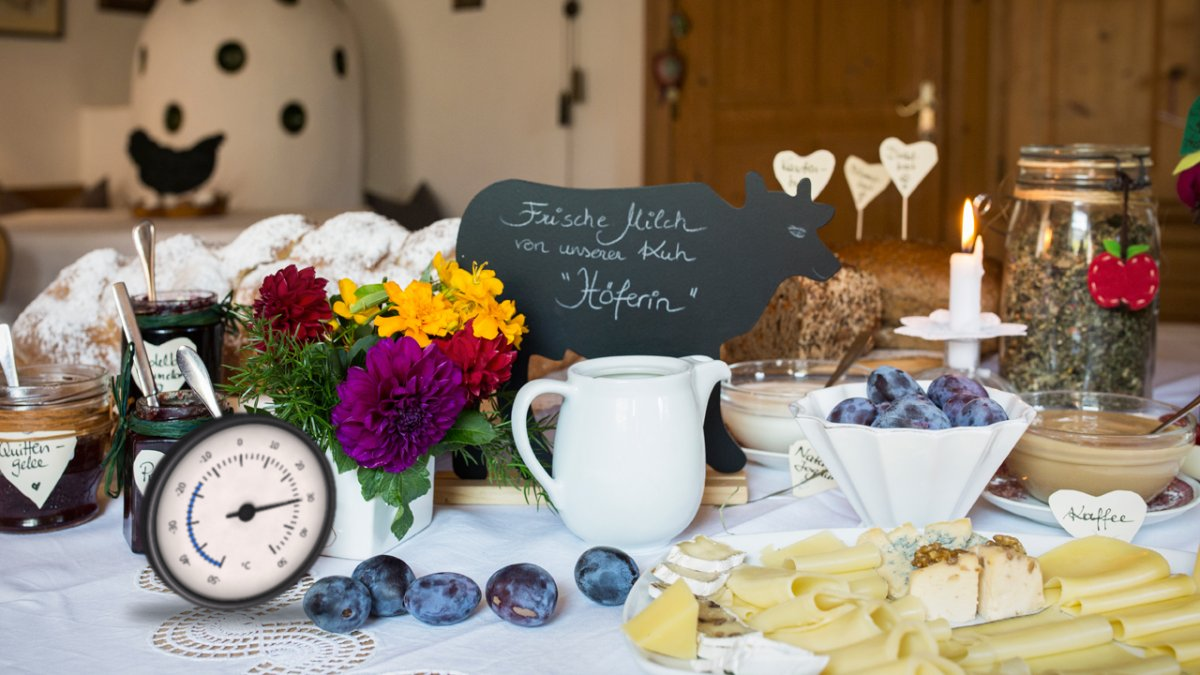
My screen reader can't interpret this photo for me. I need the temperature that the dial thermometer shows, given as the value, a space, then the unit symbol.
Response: 30 °C
